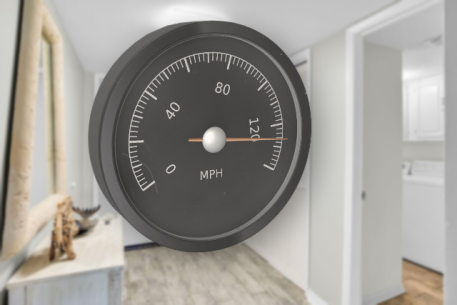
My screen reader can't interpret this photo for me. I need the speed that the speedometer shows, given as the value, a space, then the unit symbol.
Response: 126 mph
